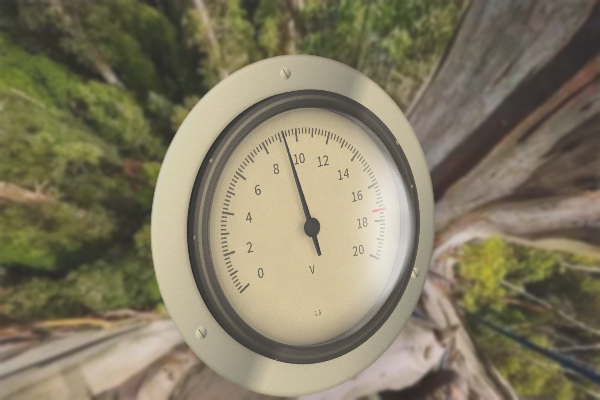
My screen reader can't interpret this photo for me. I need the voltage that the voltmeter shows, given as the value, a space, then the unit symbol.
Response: 9 V
